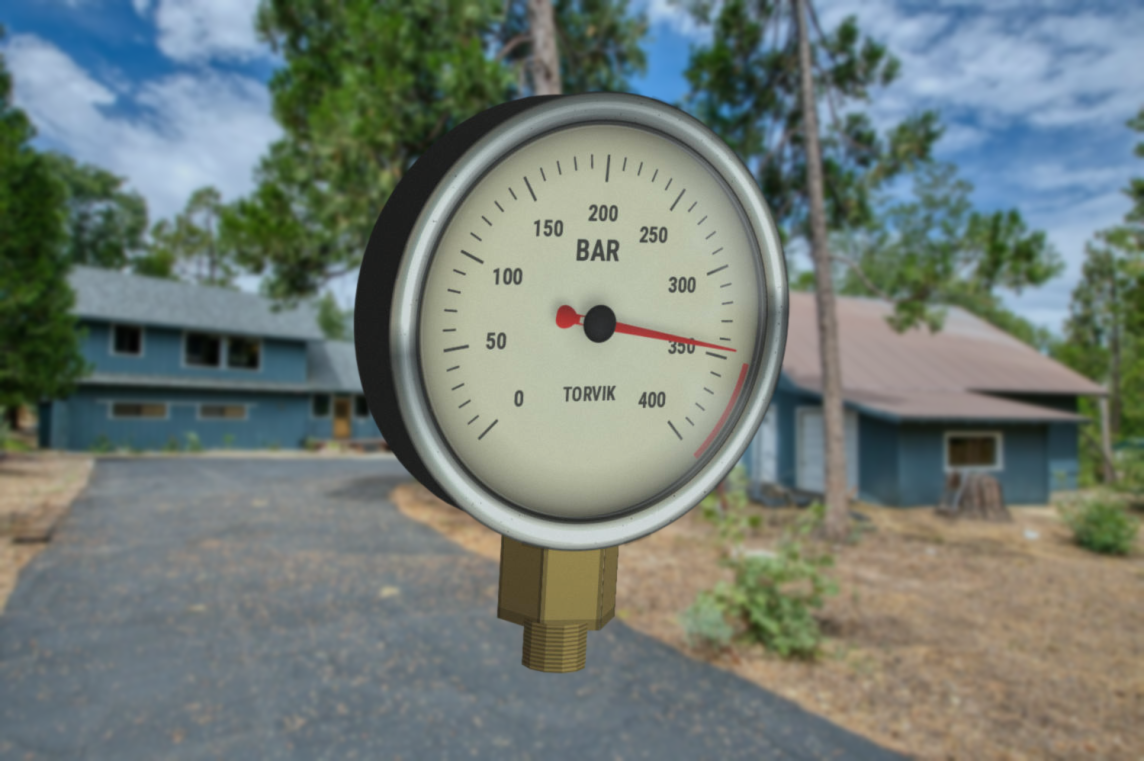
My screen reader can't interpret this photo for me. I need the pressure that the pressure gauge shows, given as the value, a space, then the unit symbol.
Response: 345 bar
